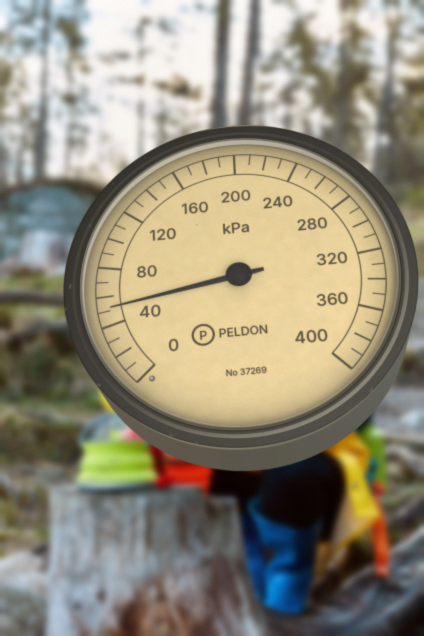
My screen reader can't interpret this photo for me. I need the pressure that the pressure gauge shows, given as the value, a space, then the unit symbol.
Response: 50 kPa
